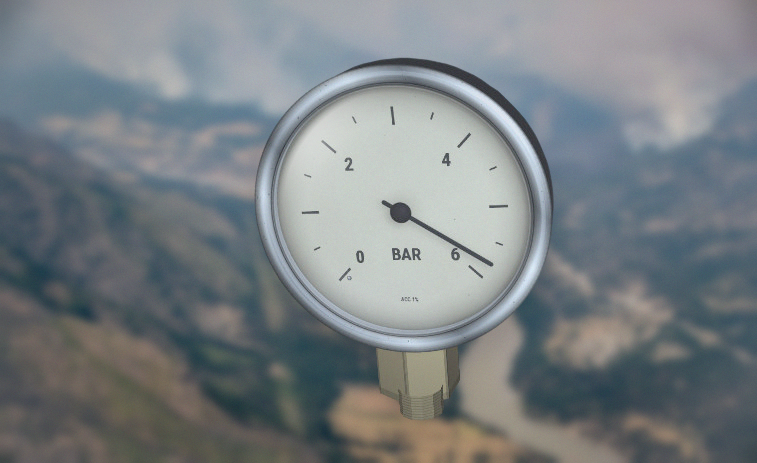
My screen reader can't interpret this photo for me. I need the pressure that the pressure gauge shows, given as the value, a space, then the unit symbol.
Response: 5.75 bar
